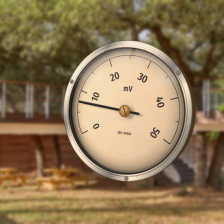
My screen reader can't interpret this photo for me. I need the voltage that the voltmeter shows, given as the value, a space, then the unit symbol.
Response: 7.5 mV
